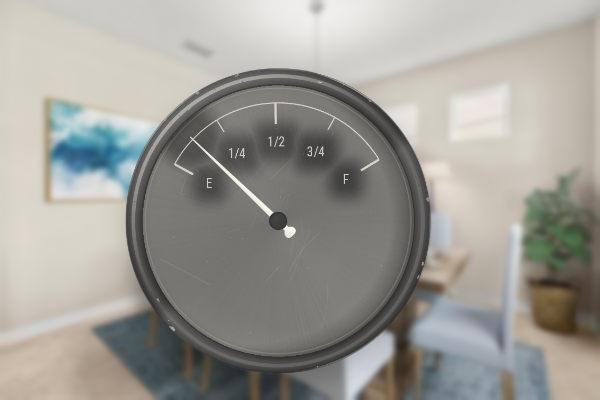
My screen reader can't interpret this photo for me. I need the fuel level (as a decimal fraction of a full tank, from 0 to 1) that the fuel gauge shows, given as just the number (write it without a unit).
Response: 0.125
